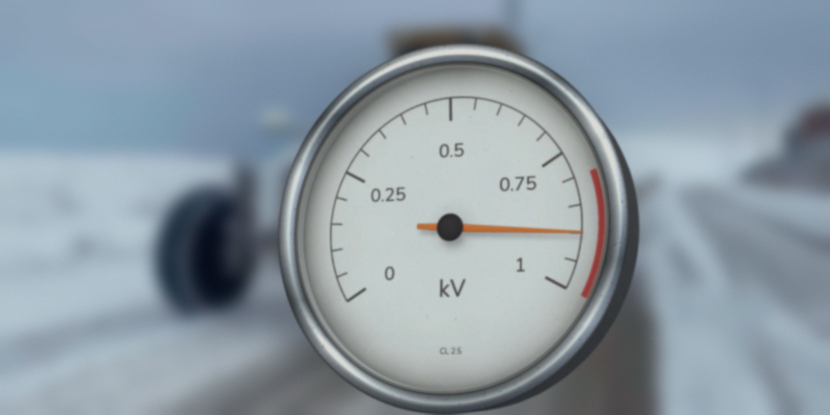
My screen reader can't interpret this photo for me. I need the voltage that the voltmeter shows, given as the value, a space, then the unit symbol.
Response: 0.9 kV
